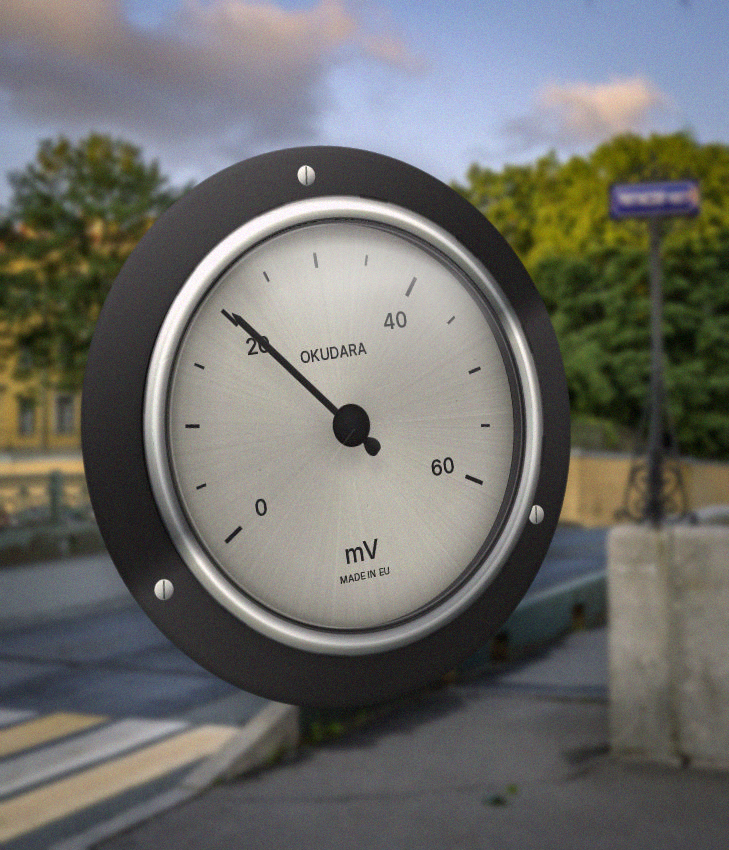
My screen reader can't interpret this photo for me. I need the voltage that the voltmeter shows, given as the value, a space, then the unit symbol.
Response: 20 mV
